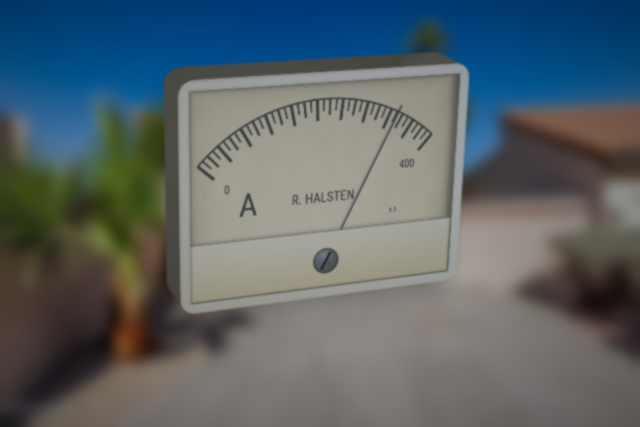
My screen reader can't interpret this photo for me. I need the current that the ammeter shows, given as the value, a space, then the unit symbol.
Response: 330 A
